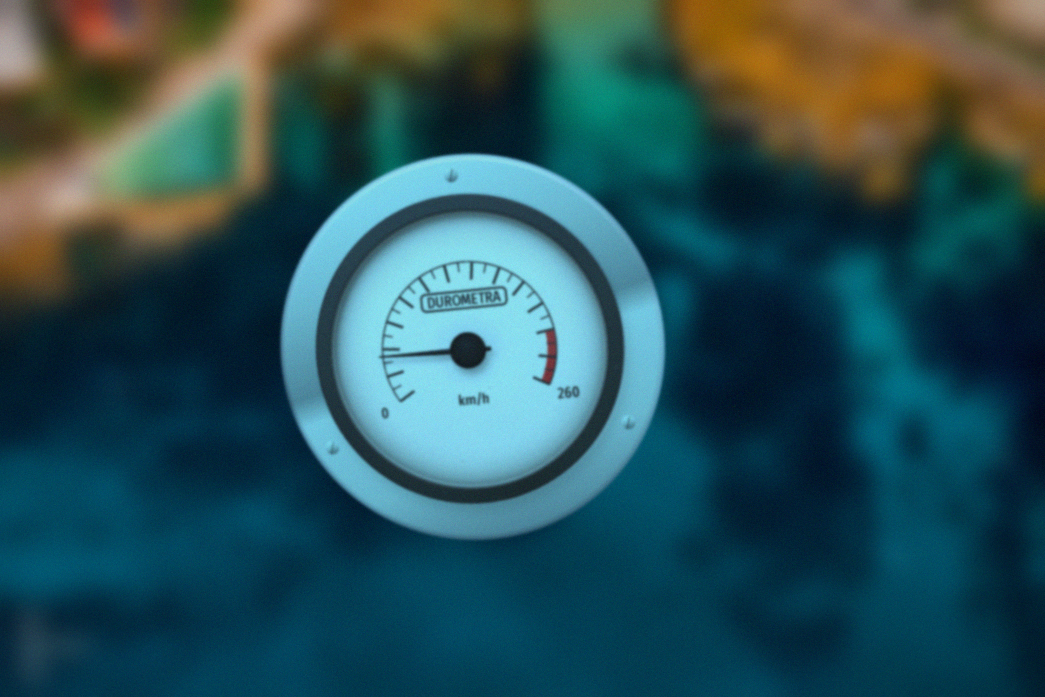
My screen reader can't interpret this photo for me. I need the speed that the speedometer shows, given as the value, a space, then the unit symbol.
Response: 35 km/h
